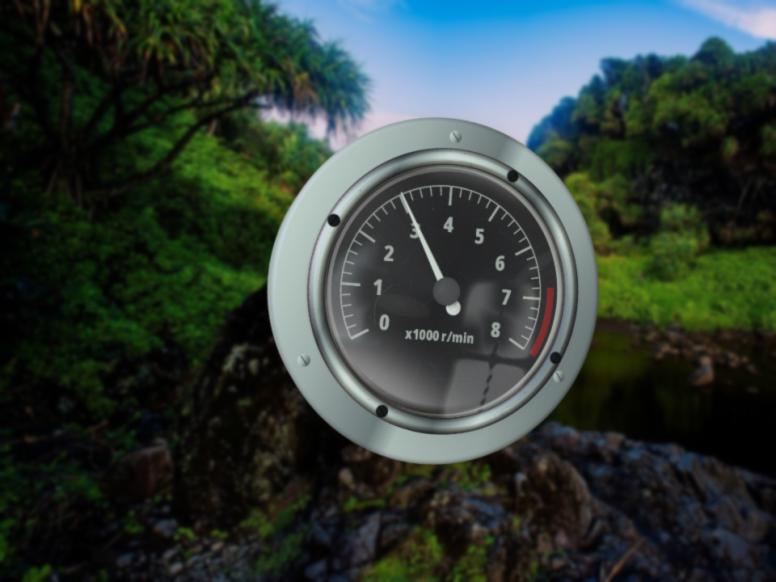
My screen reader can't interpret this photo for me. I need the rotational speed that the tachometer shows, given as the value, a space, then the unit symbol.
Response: 3000 rpm
